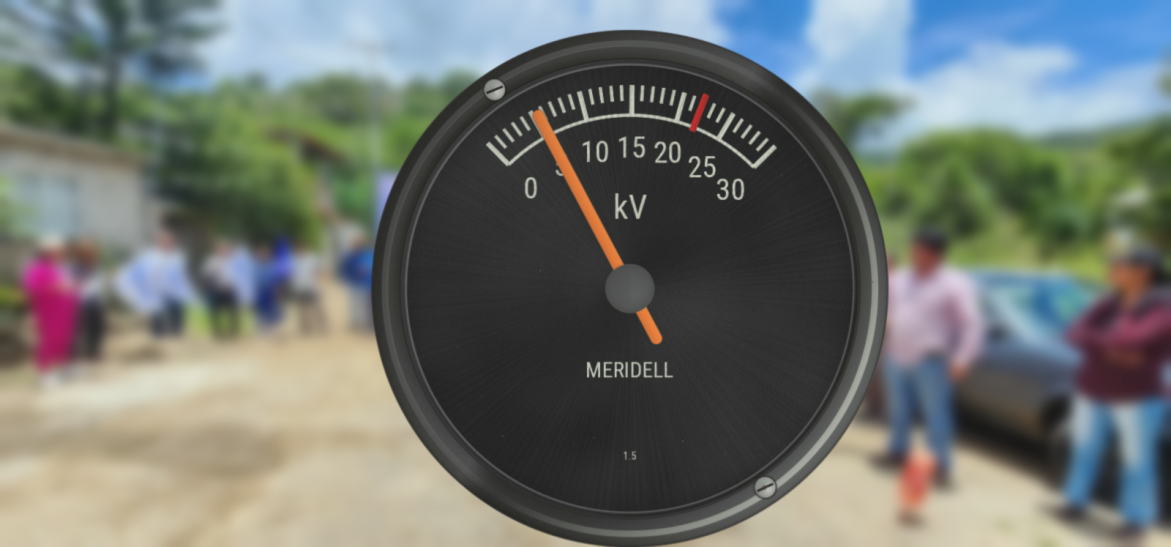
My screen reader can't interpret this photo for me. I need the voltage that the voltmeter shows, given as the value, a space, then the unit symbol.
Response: 5.5 kV
